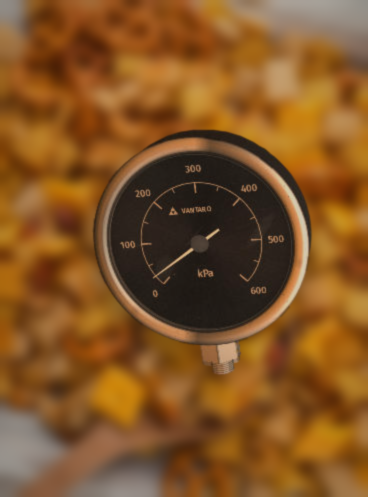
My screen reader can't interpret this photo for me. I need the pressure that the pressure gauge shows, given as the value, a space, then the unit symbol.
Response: 25 kPa
